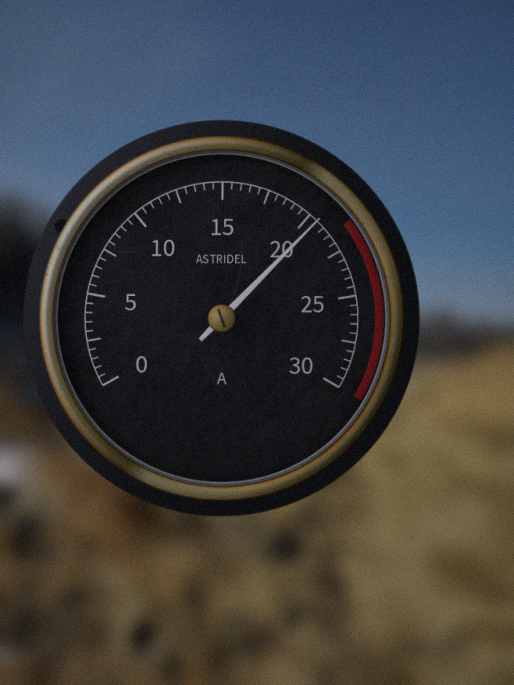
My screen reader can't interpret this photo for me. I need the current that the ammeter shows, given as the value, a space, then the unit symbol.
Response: 20.5 A
